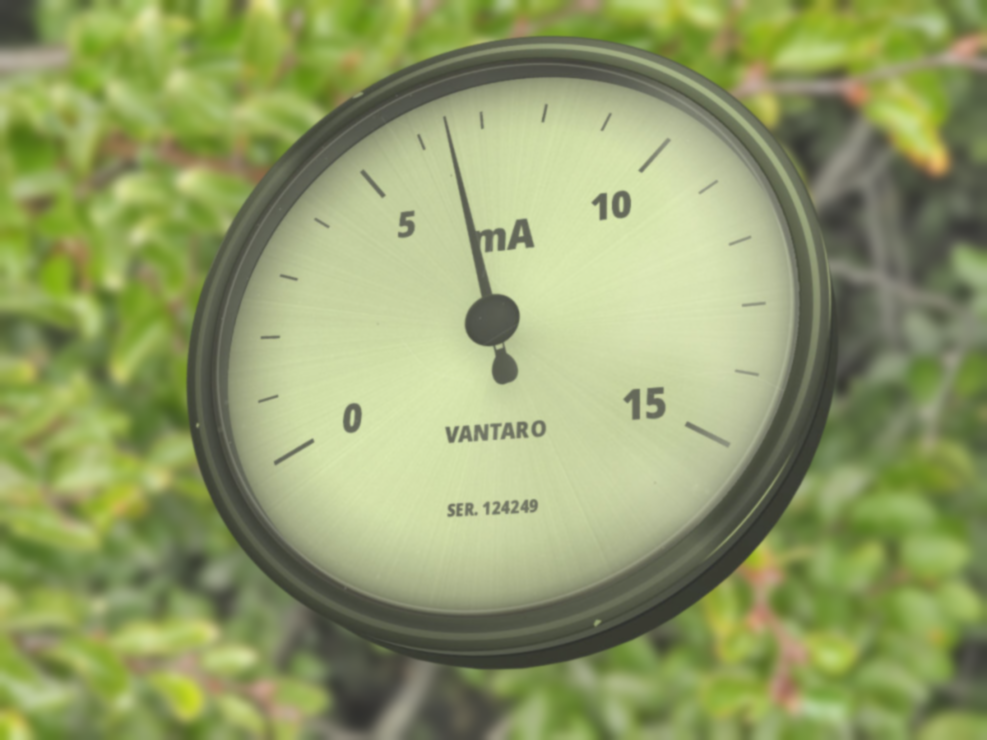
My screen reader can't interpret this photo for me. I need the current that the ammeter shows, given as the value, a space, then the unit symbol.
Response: 6.5 mA
